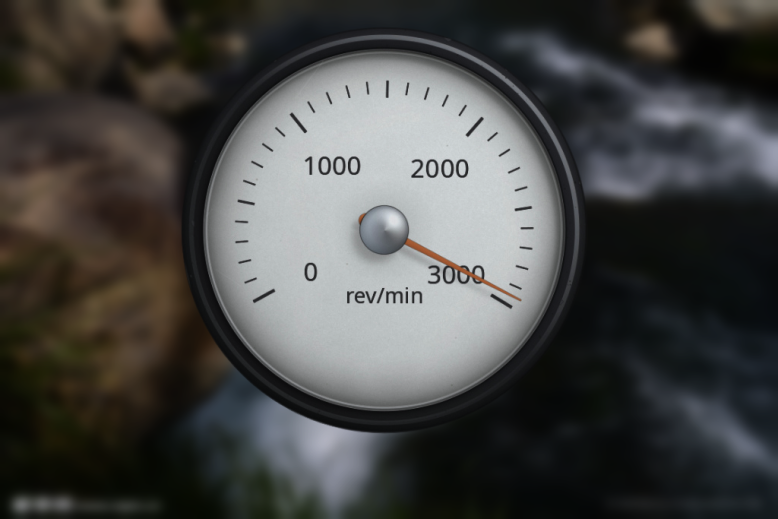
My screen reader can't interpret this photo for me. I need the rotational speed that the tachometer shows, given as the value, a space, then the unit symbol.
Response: 2950 rpm
